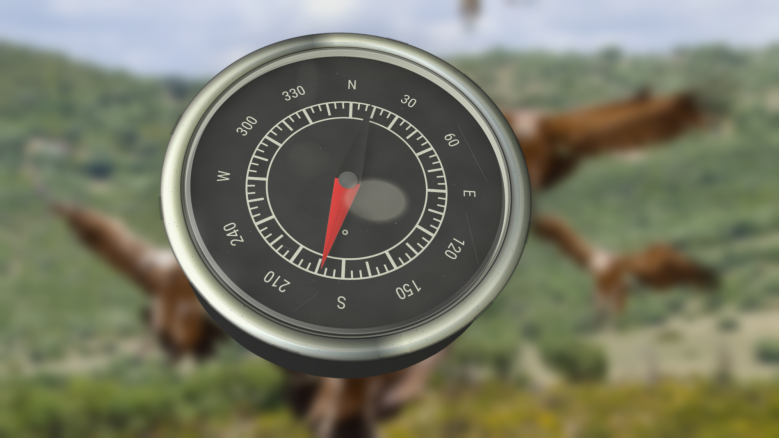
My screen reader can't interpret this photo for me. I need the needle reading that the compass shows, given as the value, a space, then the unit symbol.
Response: 192.5 °
